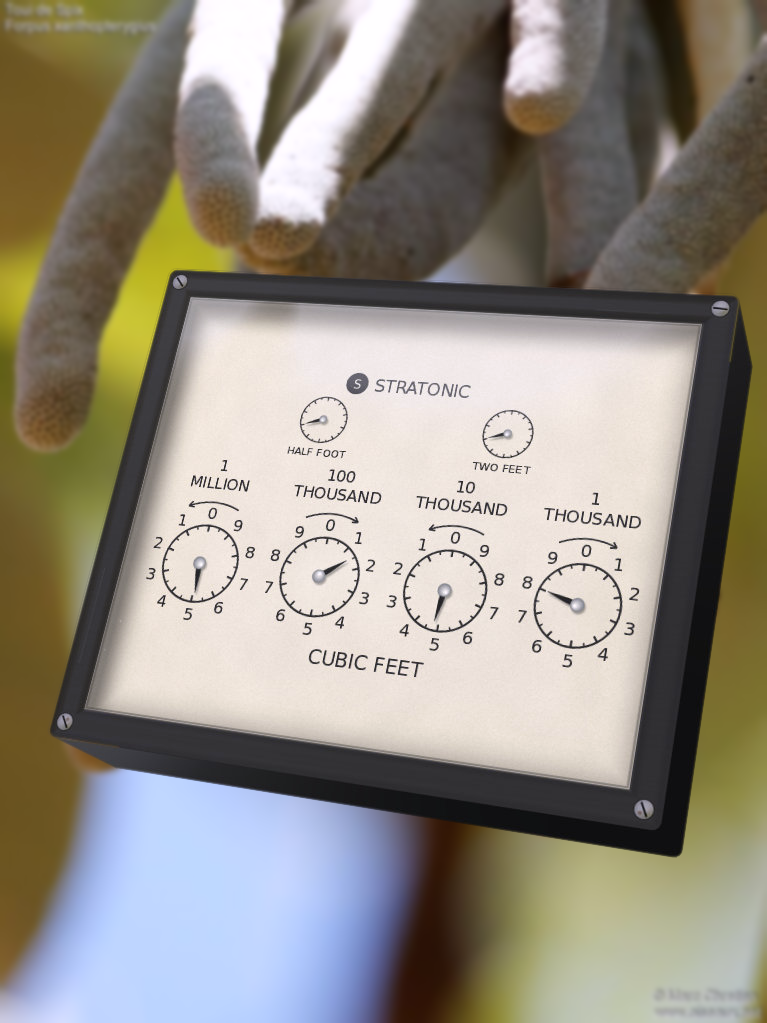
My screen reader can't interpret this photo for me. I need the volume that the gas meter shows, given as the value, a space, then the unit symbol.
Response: 514800 ft³
